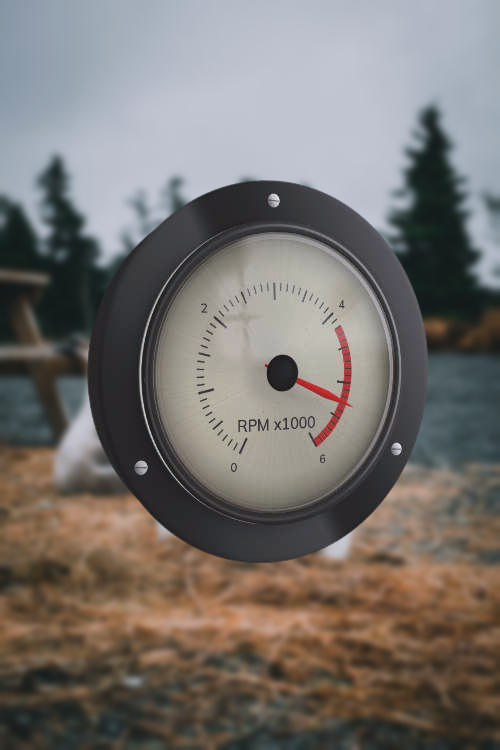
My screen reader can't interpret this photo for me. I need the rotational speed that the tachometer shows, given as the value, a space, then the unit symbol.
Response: 5300 rpm
